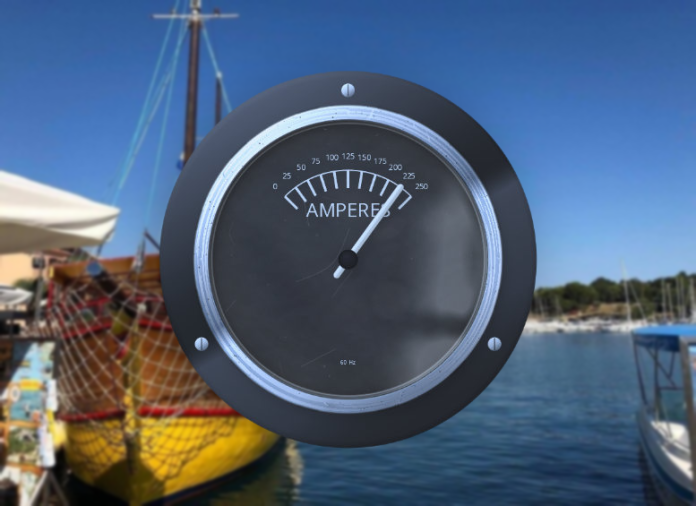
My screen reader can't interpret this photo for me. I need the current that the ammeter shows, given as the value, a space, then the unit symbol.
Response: 225 A
